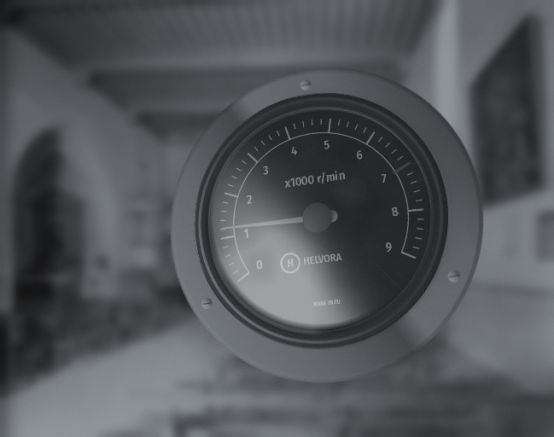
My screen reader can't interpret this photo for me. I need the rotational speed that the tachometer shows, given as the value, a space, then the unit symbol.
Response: 1200 rpm
